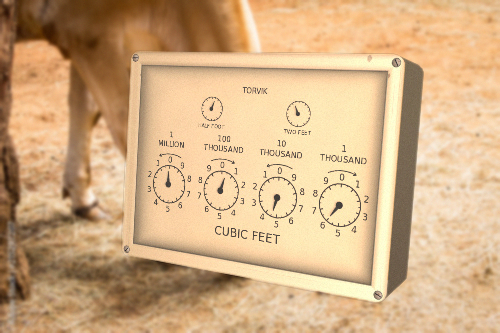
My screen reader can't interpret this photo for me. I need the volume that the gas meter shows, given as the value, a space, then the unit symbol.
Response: 4600 ft³
